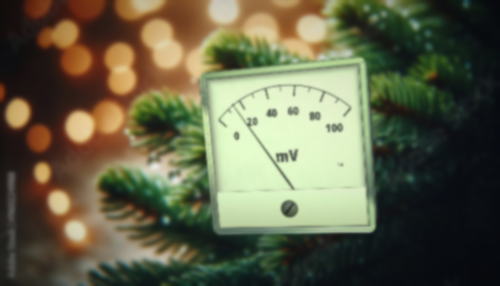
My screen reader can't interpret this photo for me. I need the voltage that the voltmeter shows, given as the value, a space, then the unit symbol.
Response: 15 mV
